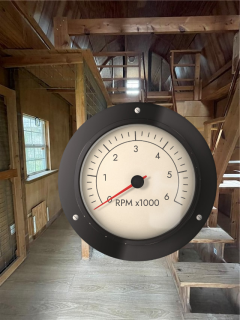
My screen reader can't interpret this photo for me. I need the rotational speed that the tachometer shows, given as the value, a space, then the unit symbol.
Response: 0 rpm
